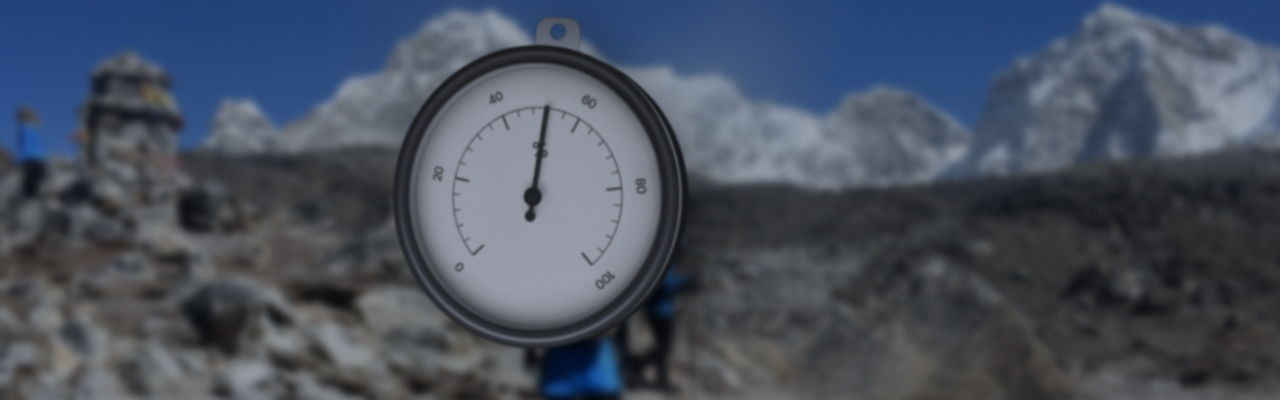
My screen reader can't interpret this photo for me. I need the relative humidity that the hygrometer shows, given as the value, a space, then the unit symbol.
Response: 52 %
